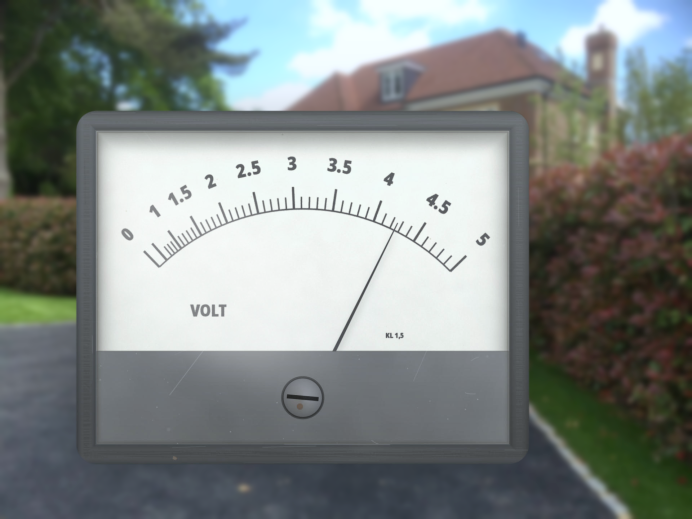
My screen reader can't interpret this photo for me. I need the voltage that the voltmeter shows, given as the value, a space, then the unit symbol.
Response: 4.25 V
